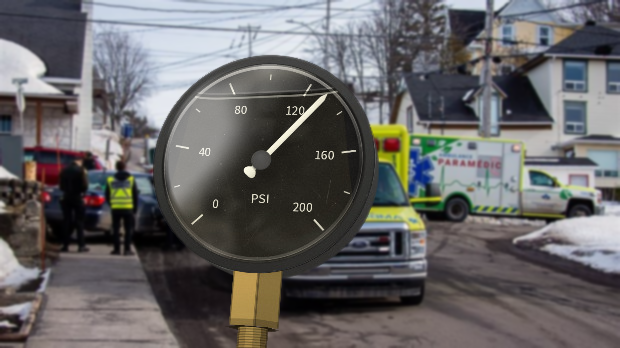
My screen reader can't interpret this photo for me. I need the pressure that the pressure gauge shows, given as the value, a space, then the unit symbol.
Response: 130 psi
